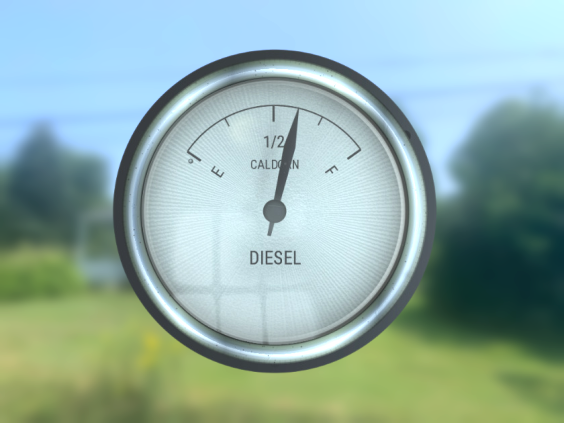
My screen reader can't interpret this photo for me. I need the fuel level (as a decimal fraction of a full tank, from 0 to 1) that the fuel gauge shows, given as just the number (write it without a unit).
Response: 0.625
